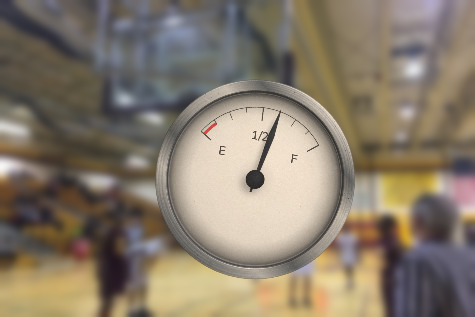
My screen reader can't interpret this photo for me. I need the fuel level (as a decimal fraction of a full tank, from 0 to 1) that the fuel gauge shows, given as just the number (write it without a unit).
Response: 0.625
